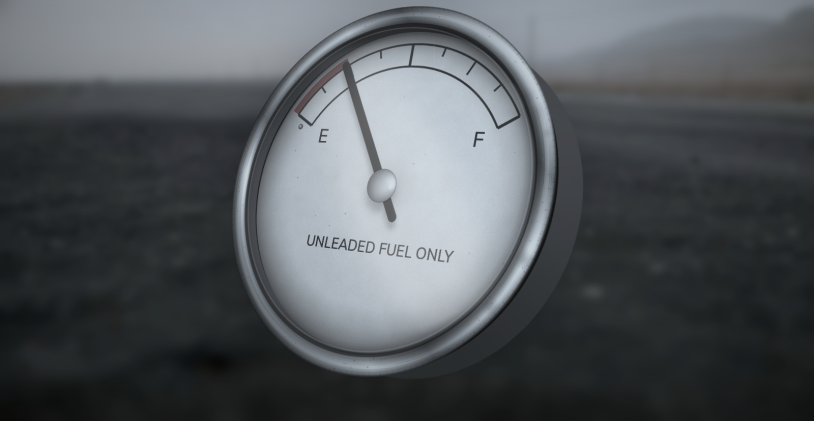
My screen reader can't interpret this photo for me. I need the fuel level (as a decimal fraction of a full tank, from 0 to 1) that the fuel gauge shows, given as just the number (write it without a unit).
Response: 0.25
